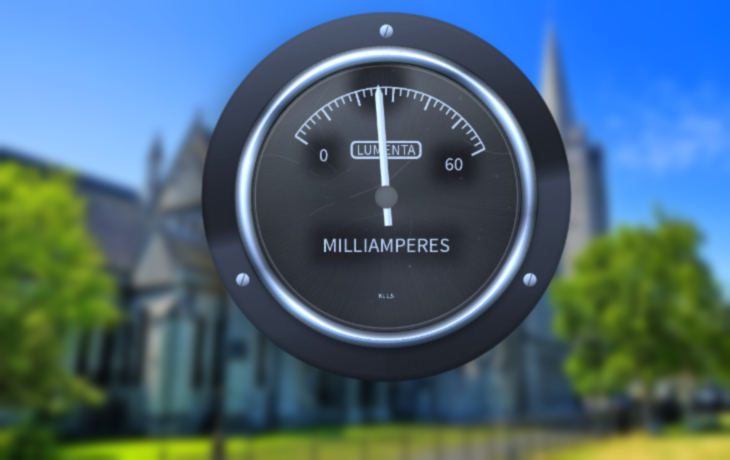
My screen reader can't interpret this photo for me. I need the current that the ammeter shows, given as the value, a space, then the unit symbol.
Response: 26 mA
